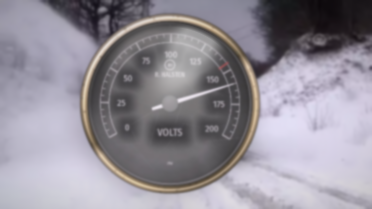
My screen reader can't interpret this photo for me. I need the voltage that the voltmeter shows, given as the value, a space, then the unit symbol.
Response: 160 V
